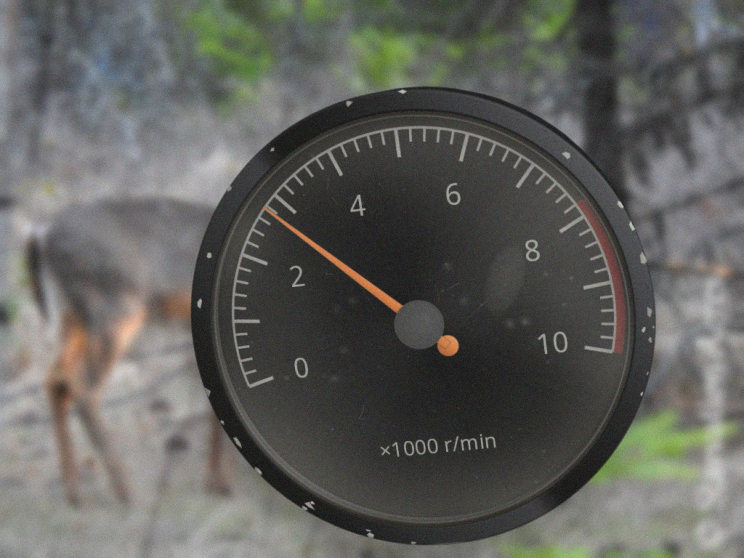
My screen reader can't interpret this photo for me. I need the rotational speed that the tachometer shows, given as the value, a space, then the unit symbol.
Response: 2800 rpm
